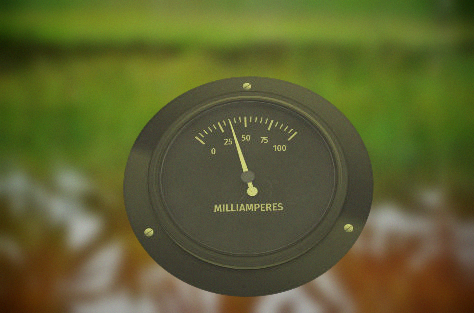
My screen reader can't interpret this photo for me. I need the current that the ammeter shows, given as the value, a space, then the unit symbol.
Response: 35 mA
